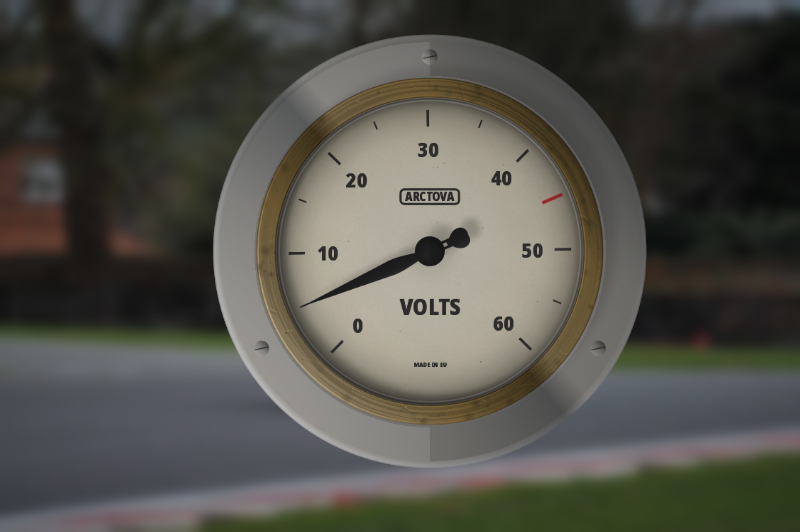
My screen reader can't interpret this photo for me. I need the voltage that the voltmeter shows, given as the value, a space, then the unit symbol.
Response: 5 V
